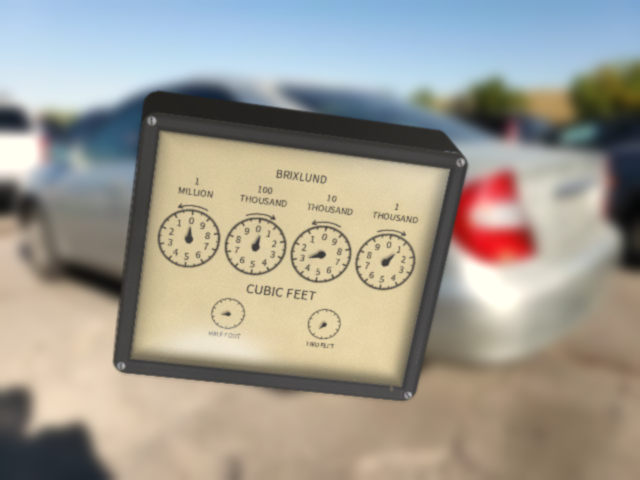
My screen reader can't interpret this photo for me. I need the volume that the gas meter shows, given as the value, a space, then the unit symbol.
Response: 3100 ft³
